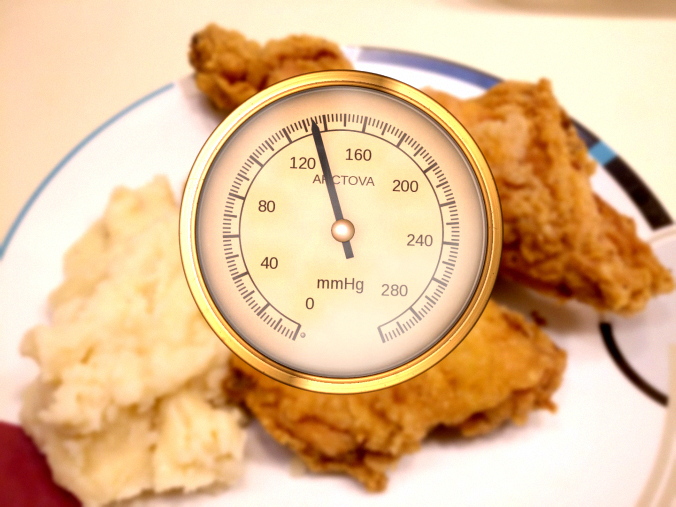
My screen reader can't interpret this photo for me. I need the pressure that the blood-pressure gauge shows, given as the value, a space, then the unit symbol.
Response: 134 mmHg
